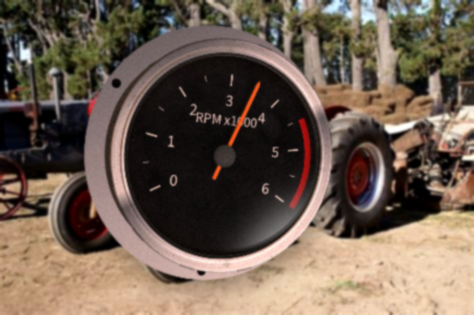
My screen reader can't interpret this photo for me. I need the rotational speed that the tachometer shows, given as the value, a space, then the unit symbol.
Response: 3500 rpm
